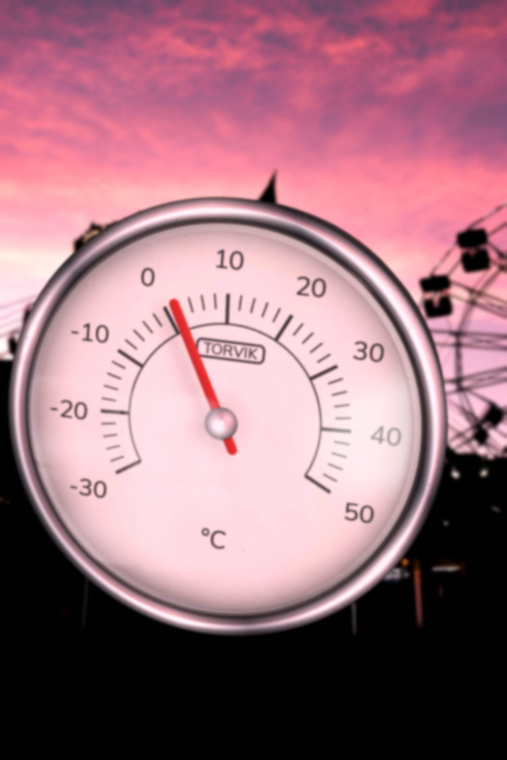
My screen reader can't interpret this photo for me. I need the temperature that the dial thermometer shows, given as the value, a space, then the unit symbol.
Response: 2 °C
